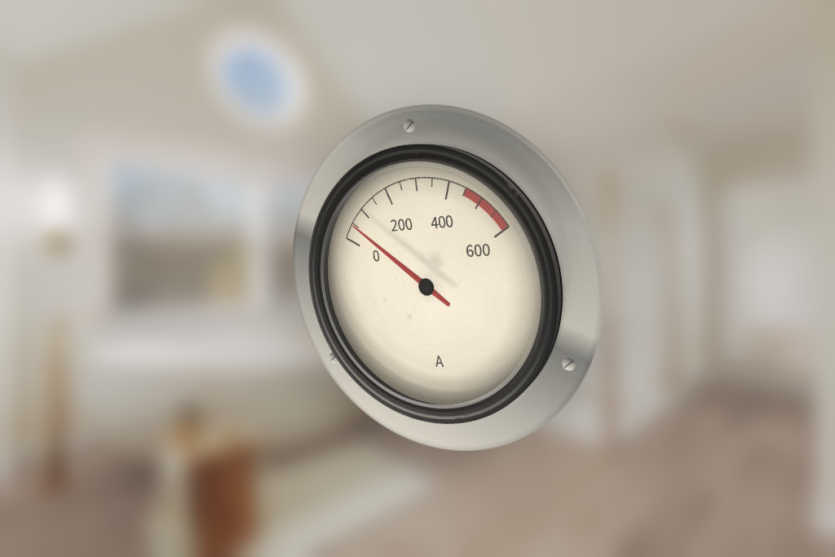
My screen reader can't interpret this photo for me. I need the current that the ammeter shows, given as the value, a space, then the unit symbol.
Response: 50 A
